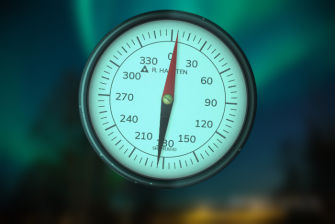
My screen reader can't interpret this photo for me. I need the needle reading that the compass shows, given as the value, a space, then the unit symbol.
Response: 5 °
